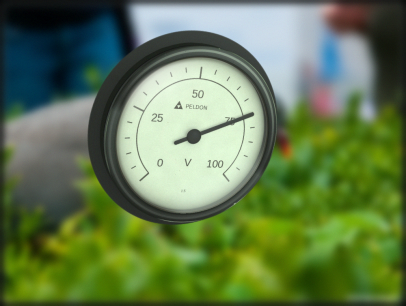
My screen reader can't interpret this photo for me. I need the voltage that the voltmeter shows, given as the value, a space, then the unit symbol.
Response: 75 V
